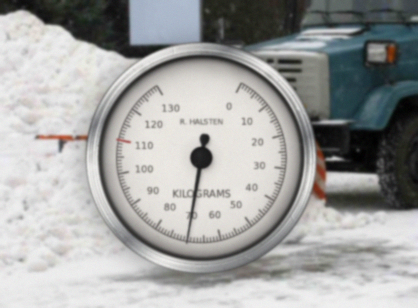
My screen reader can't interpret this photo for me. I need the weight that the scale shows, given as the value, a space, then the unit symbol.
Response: 70 kg
